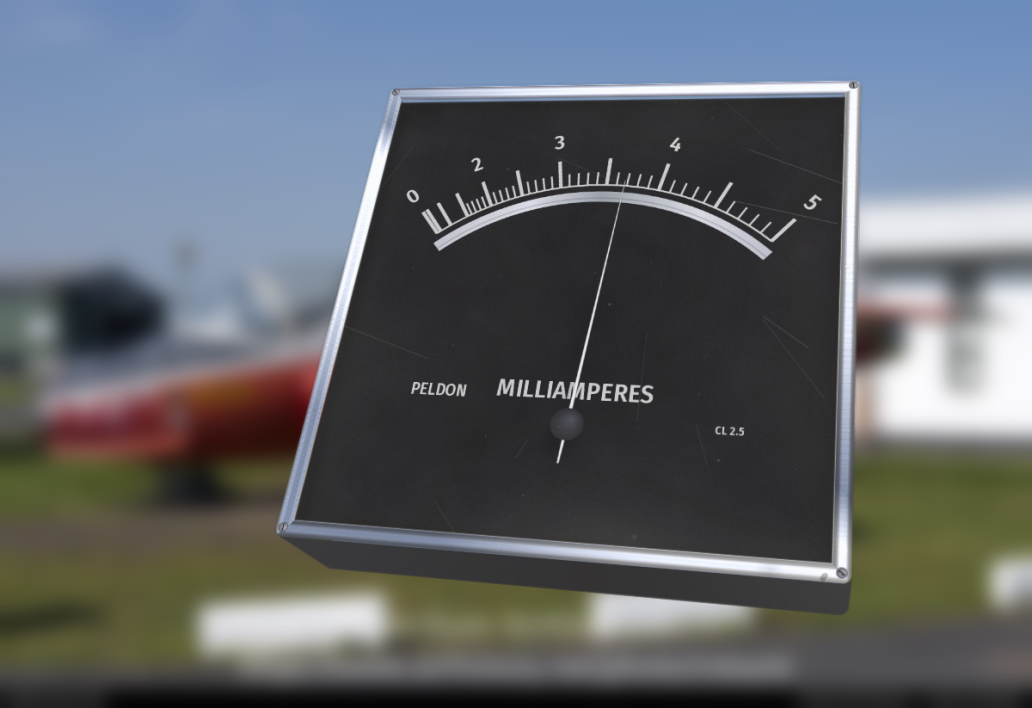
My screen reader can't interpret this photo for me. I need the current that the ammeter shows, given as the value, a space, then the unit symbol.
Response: 3.7 mA
